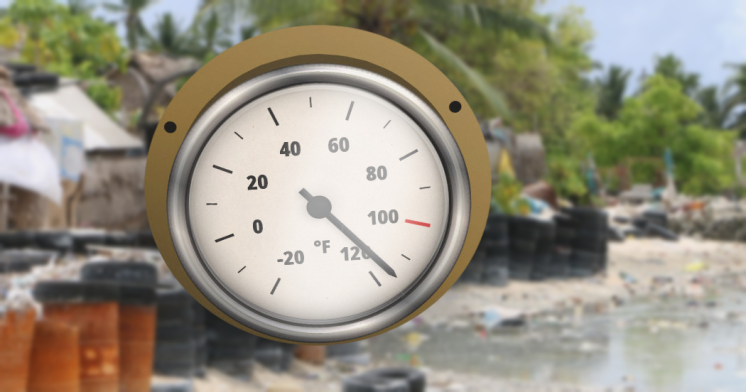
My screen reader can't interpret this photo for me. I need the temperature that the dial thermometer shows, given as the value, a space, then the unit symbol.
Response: 115 °F
